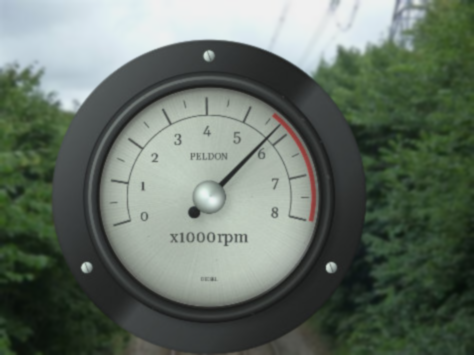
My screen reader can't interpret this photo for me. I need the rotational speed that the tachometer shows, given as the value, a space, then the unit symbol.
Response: 5750 rpm
